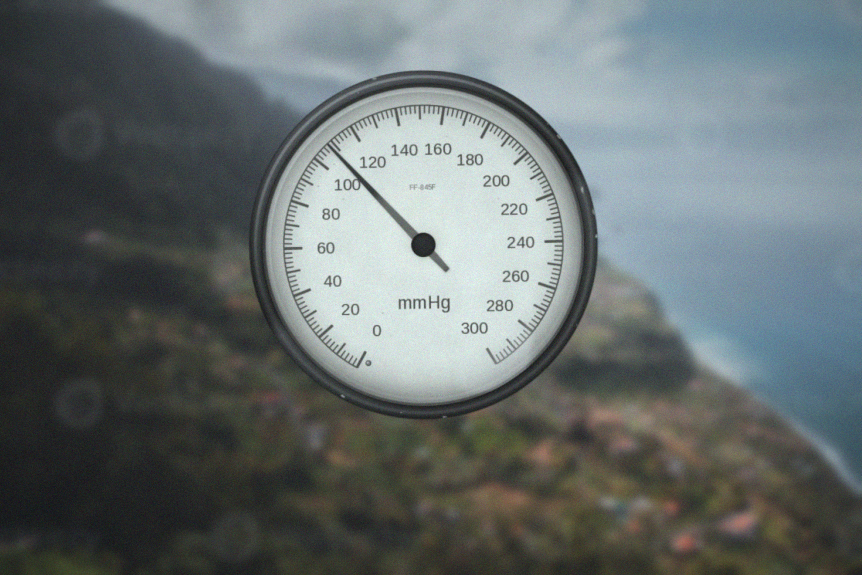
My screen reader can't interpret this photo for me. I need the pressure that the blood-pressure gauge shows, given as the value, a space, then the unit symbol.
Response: 108 mmHg
